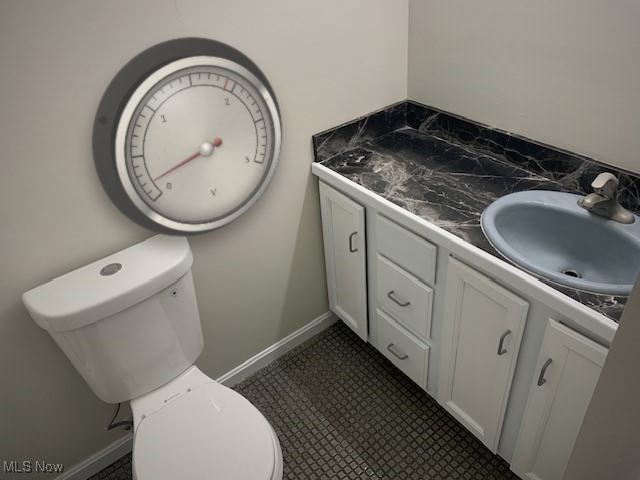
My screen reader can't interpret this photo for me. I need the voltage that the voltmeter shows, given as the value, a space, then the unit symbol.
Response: 0.2 V
